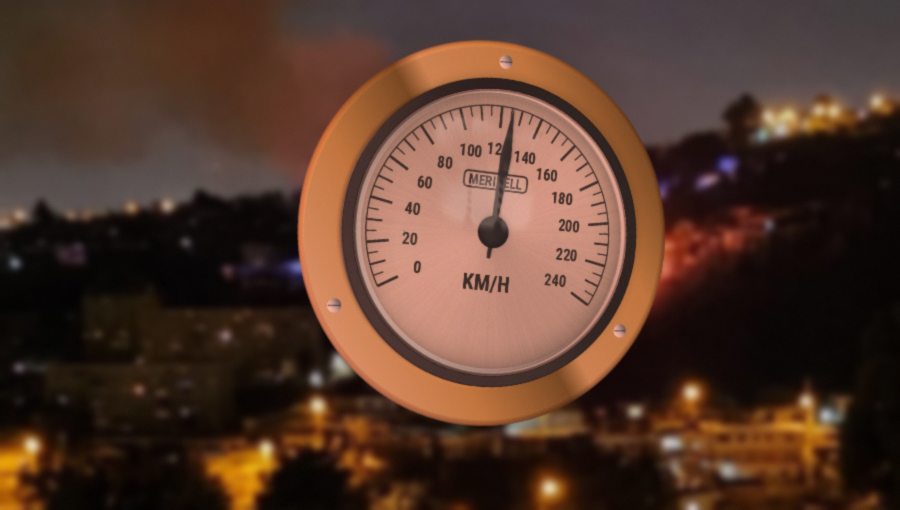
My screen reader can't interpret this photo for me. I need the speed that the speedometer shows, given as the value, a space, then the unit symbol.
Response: 125 km/h
